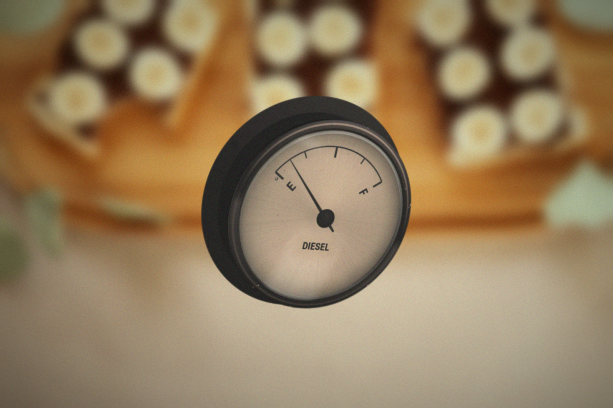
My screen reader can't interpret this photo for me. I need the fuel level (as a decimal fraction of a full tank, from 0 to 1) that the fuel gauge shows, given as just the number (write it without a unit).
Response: 0.125
